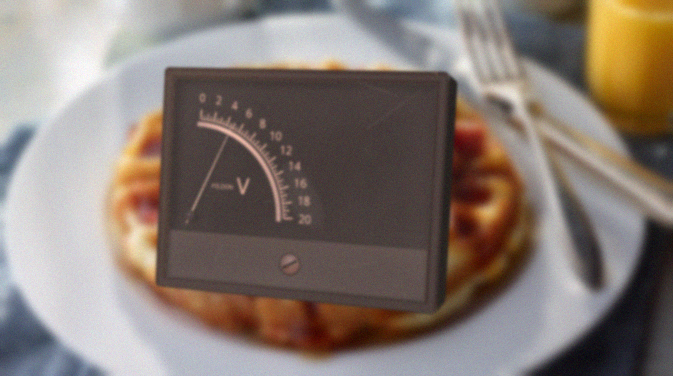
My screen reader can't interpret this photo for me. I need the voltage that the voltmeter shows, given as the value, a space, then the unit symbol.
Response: 5 V
